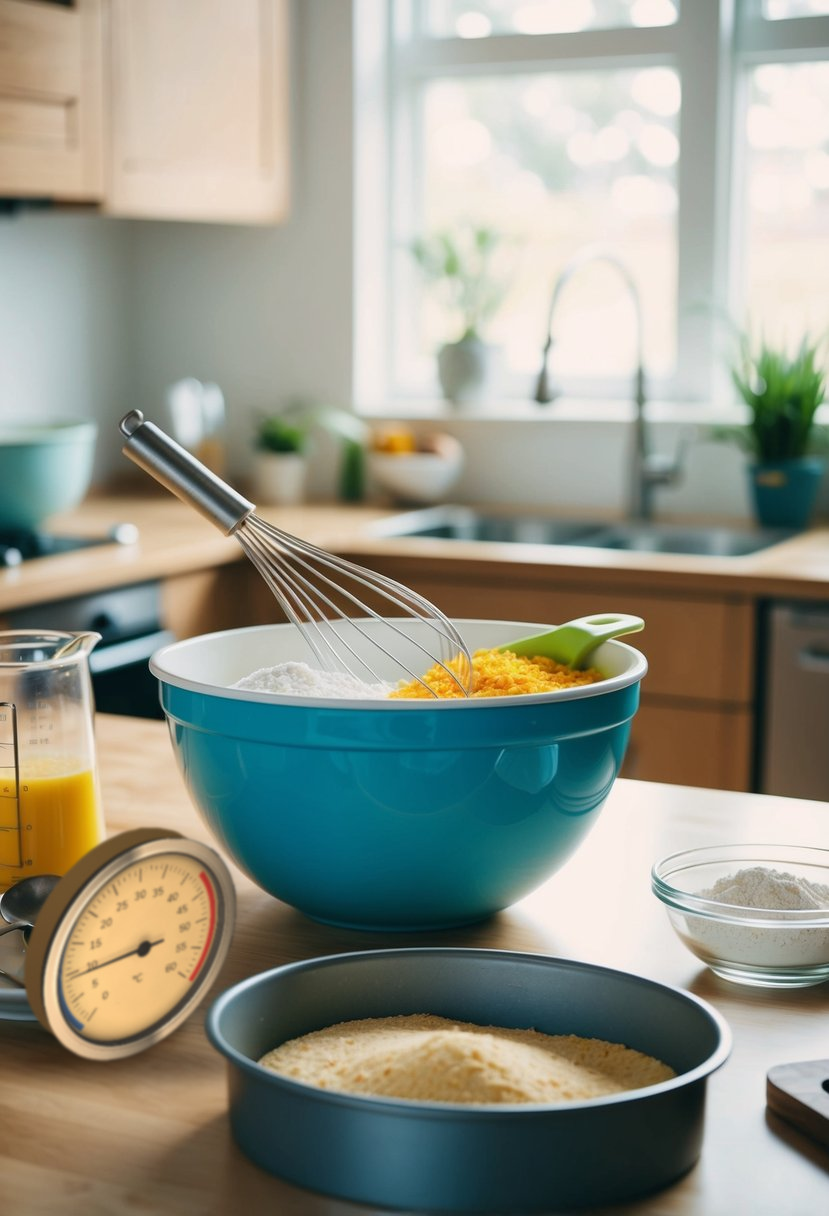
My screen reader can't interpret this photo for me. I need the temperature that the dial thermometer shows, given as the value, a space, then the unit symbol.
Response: 10 °C
